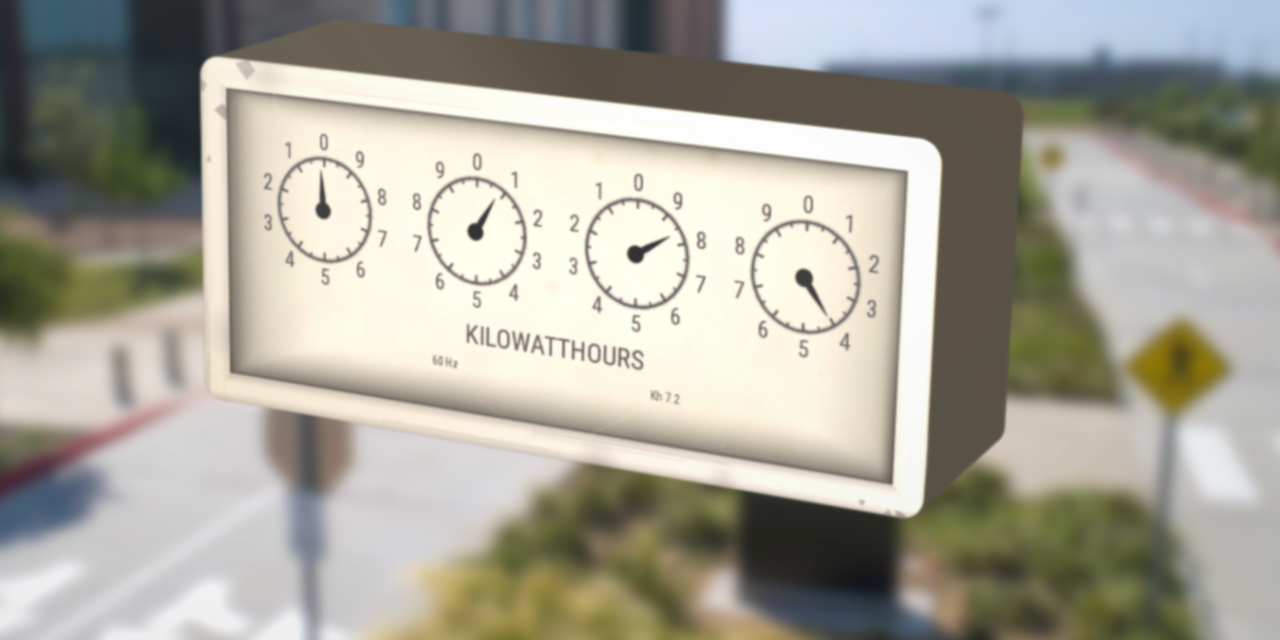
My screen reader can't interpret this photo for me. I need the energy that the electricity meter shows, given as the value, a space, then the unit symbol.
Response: 84 kWh
